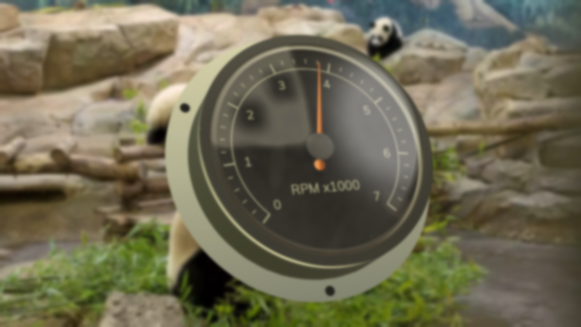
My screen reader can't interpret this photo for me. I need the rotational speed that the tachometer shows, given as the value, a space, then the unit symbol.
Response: 3800 rpm
